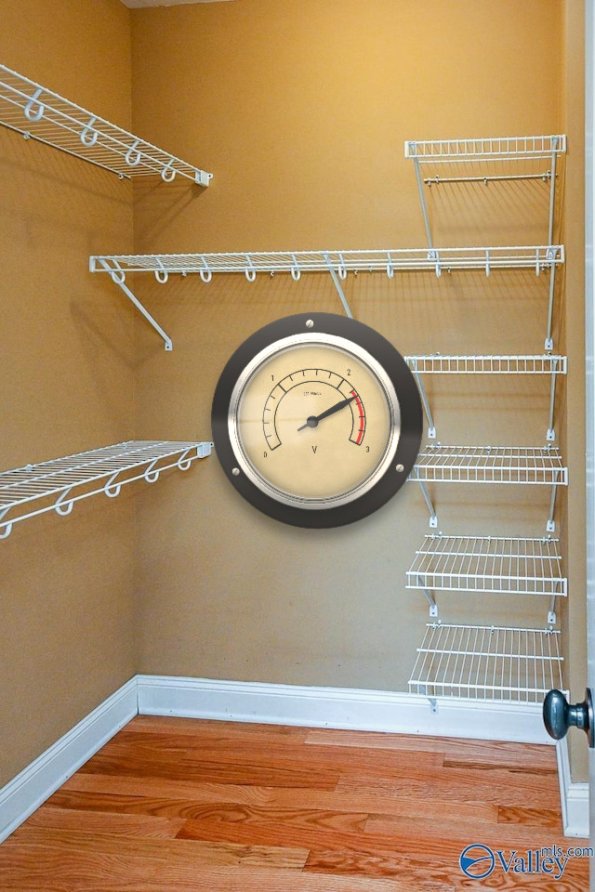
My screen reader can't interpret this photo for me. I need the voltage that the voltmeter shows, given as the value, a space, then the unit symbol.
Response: 2.3 V
